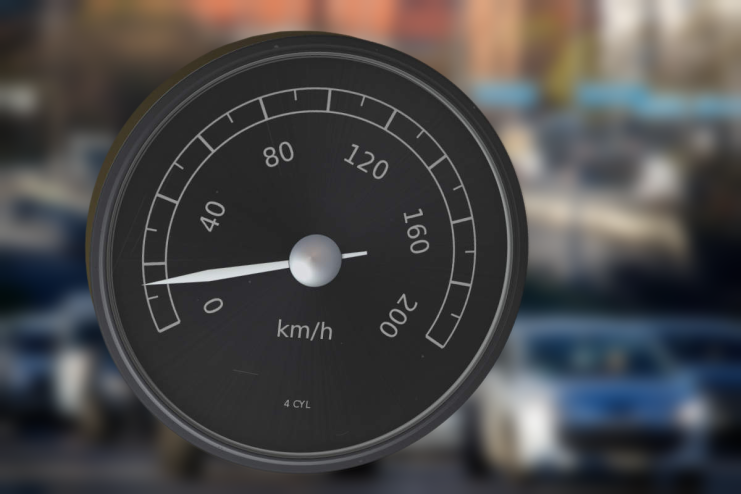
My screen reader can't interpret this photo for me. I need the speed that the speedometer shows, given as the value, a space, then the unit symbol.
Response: 15 km/h
